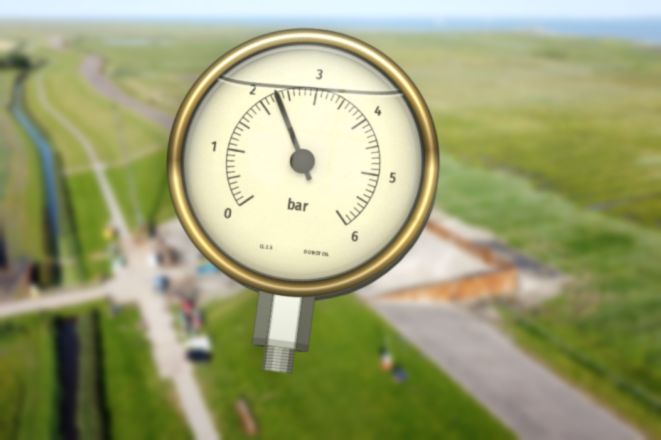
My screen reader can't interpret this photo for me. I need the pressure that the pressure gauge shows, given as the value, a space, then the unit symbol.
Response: 2.3 bar
